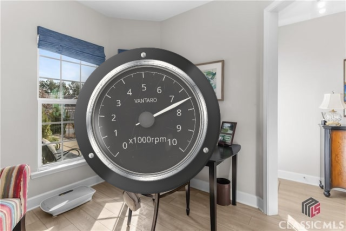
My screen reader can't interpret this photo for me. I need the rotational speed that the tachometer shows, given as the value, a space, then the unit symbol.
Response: 7500 rpm
